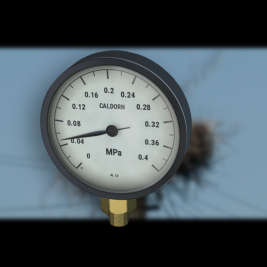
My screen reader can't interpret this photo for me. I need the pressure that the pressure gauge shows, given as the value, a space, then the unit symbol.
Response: 0.05 MPa
